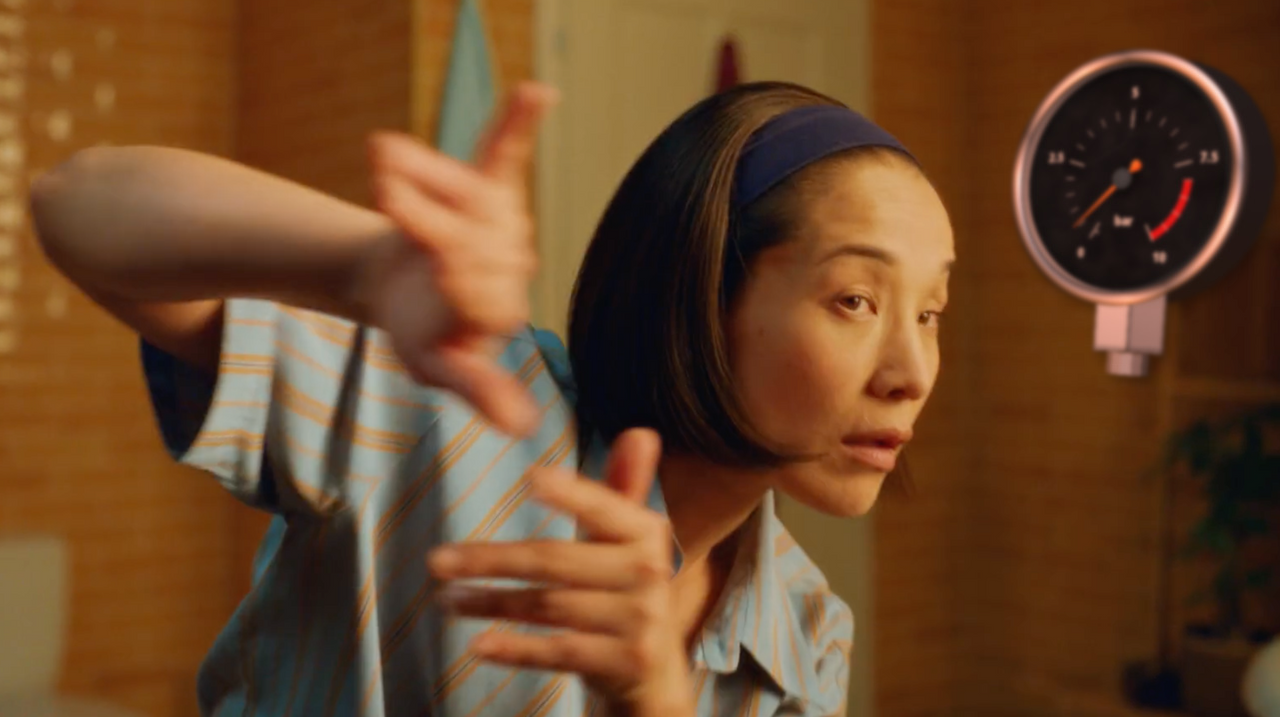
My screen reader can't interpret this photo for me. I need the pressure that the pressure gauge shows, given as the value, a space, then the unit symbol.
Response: 0.5 bar
